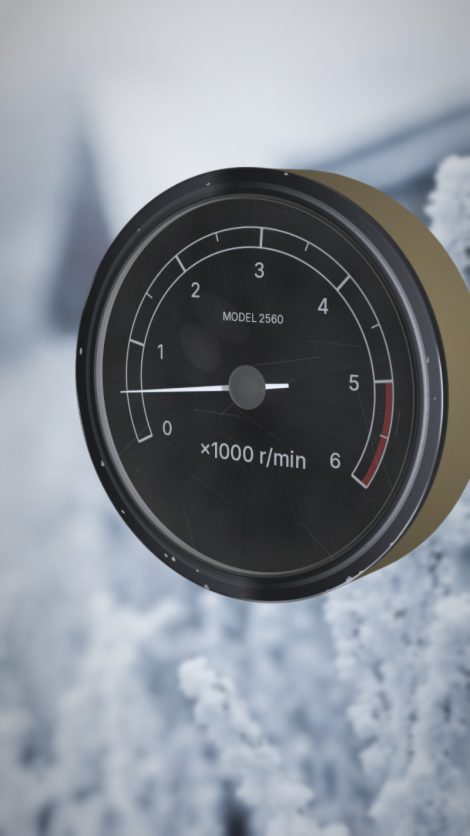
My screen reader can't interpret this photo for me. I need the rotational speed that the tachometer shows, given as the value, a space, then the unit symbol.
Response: 500 rpm
